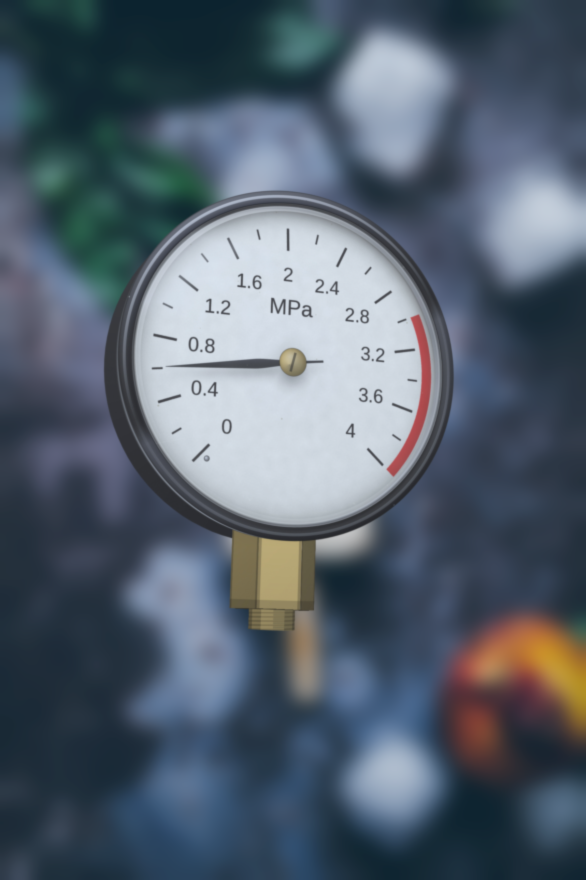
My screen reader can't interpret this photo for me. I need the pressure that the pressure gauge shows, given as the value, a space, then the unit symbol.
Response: 0.6 MPa
